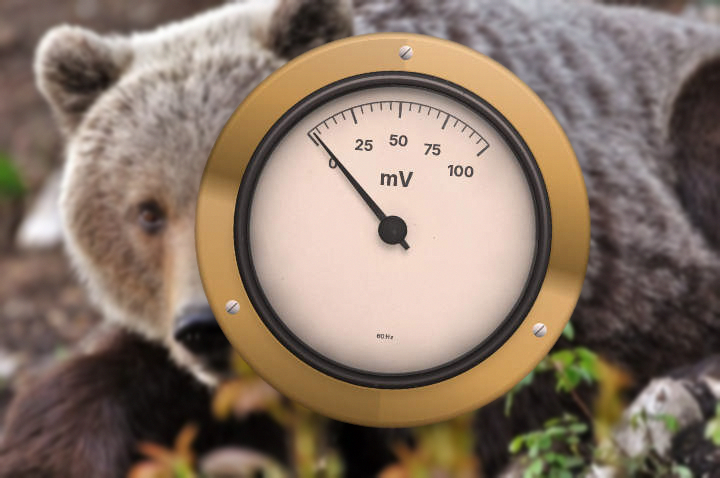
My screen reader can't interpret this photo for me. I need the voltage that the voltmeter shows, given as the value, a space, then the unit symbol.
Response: 2.5 mV
